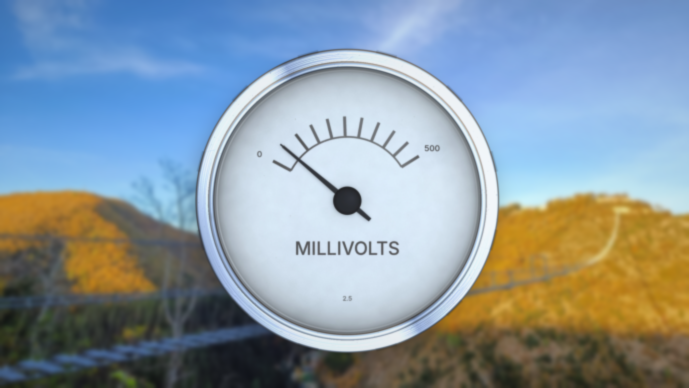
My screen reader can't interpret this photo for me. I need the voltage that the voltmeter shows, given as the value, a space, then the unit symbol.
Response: 50 mV
